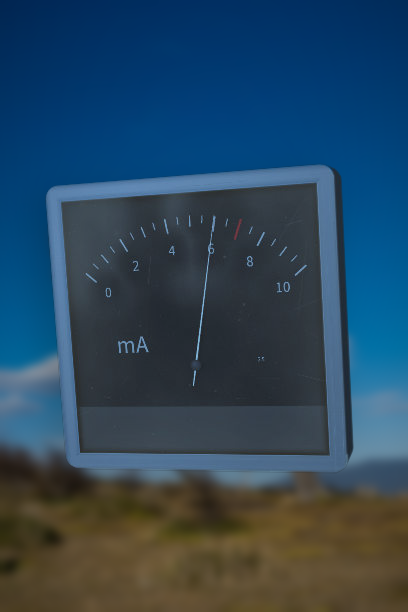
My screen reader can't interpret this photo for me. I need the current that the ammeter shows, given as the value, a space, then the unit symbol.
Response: 6 mA
